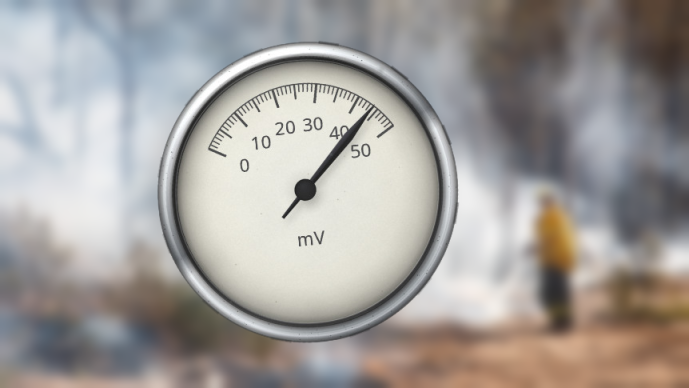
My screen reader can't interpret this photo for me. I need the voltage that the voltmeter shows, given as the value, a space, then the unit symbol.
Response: 44 mV
